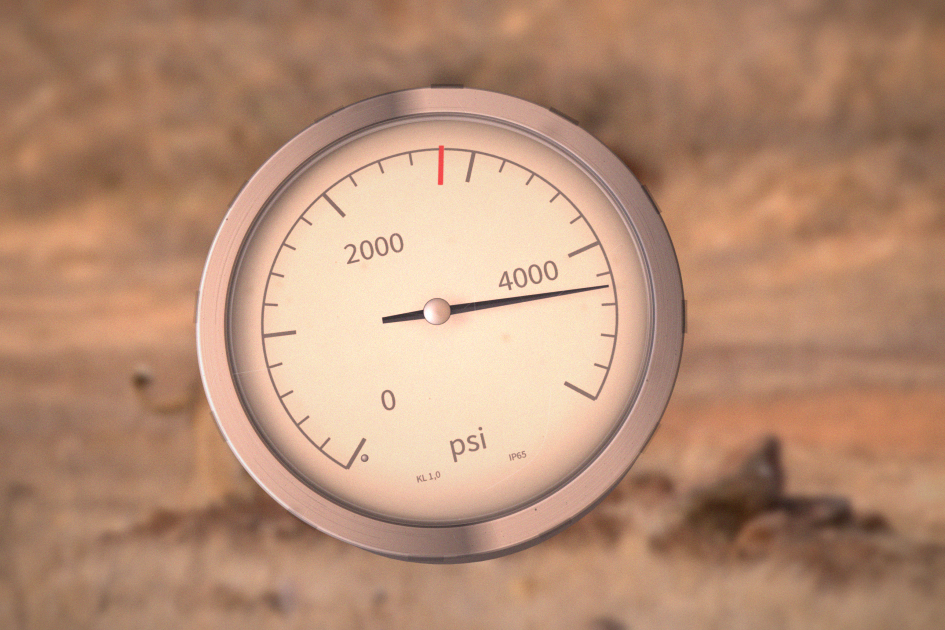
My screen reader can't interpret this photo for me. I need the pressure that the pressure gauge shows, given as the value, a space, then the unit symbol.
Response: 4300 psi
